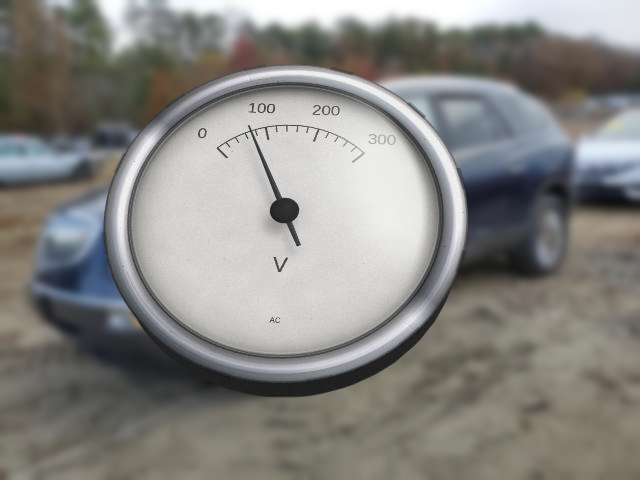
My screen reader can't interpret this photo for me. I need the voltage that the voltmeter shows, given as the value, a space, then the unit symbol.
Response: 70 V
